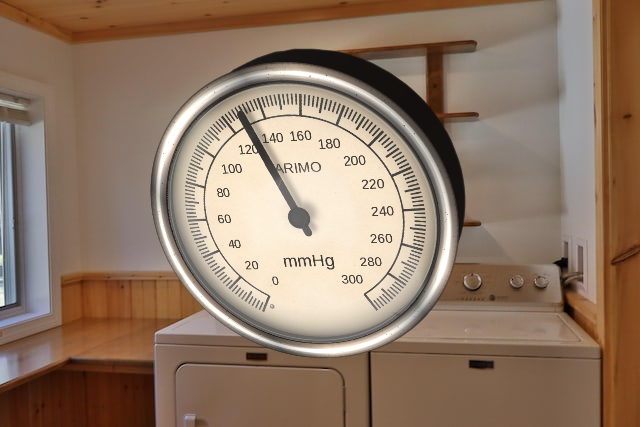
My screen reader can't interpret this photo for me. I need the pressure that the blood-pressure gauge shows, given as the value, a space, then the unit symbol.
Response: 130 mmHg
